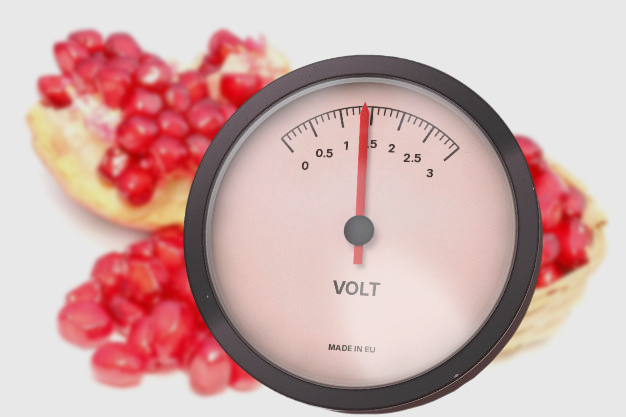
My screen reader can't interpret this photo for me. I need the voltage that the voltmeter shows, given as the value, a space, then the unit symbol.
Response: 1.4 V
